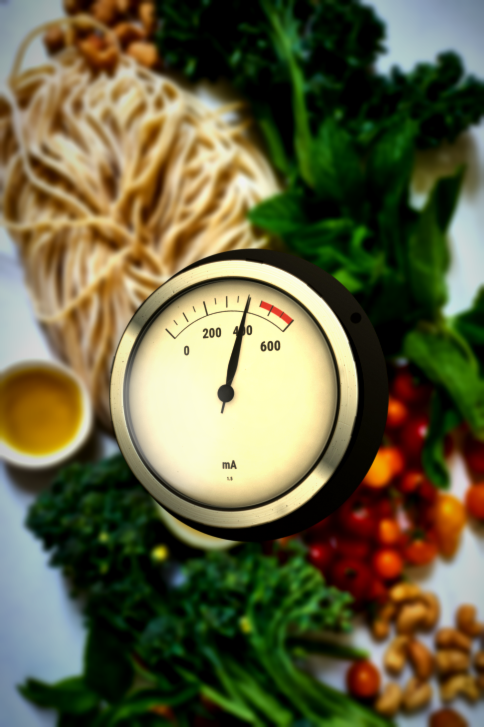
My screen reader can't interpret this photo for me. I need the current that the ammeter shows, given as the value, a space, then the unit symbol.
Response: 400 mA
